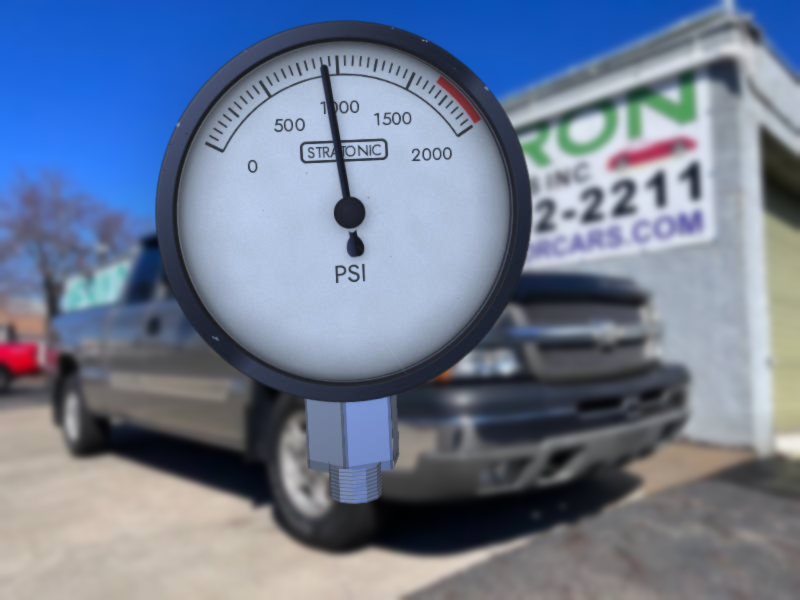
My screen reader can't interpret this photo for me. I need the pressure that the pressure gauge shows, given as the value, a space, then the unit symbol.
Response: 900 psi
